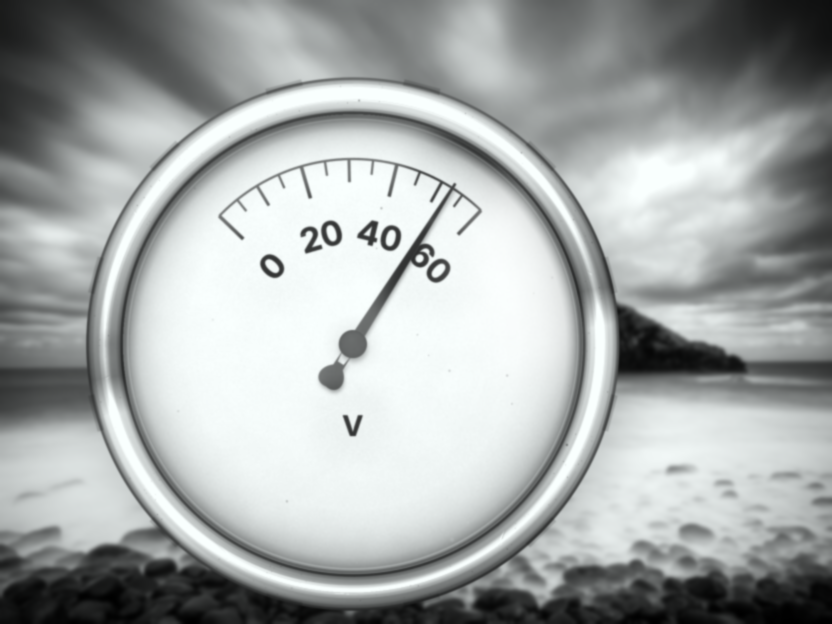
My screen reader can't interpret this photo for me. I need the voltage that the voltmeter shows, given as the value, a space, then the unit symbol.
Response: 52.5 V
